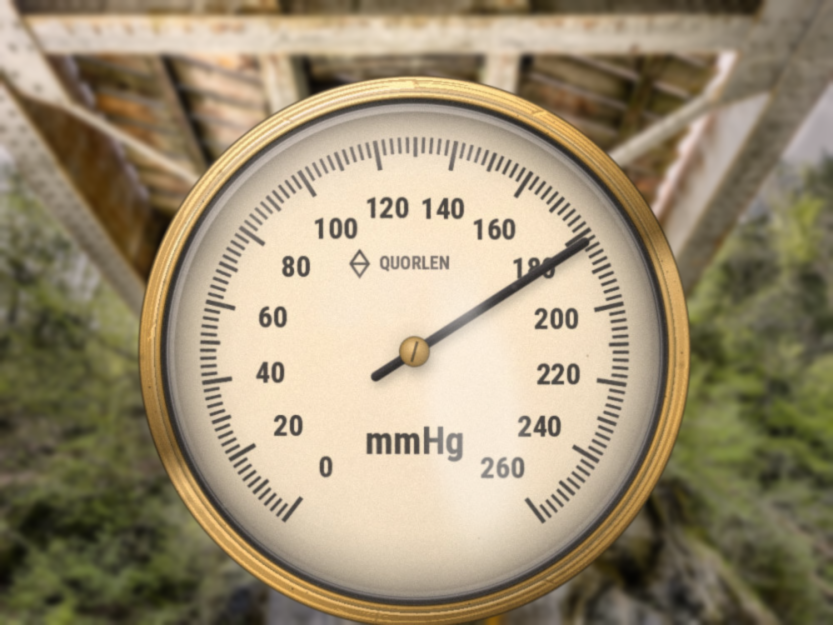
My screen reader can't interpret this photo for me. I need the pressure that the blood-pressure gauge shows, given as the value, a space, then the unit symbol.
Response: 182 mmHg
